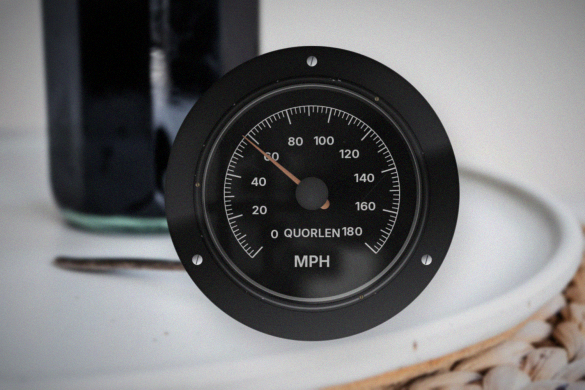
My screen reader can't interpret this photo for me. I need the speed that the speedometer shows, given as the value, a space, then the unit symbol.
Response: 58 mph
